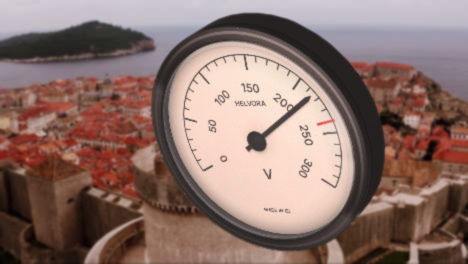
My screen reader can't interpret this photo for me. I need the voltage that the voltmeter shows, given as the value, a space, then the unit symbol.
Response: 215 V
